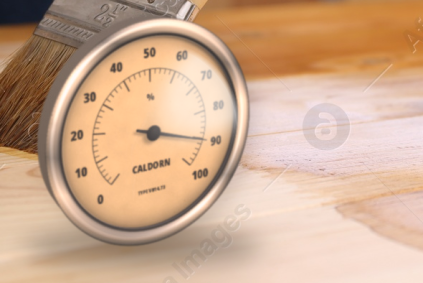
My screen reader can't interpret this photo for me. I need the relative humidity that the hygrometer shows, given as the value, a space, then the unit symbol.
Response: 90 %
